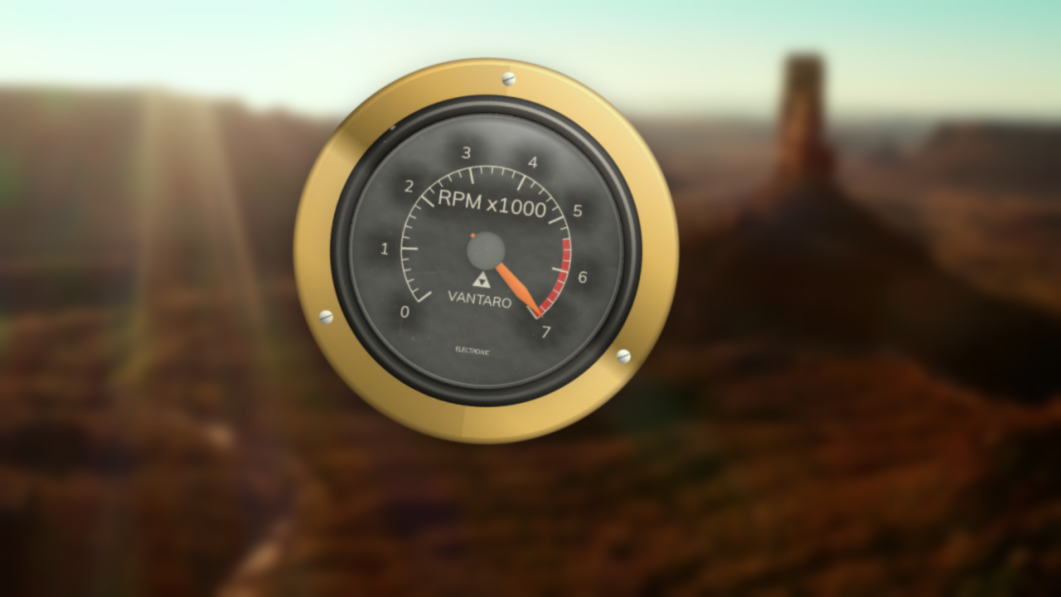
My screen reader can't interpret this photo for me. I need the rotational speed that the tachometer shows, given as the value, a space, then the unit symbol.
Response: 6900 rpm
